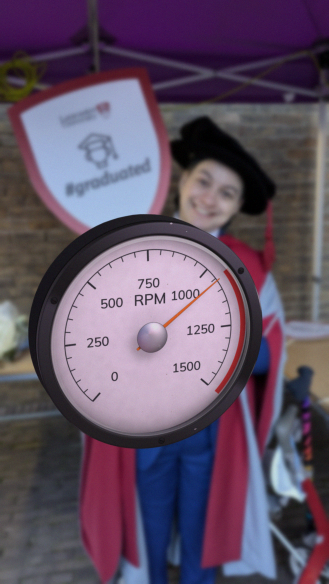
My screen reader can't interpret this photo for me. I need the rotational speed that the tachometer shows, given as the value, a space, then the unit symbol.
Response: 1050 rpm
